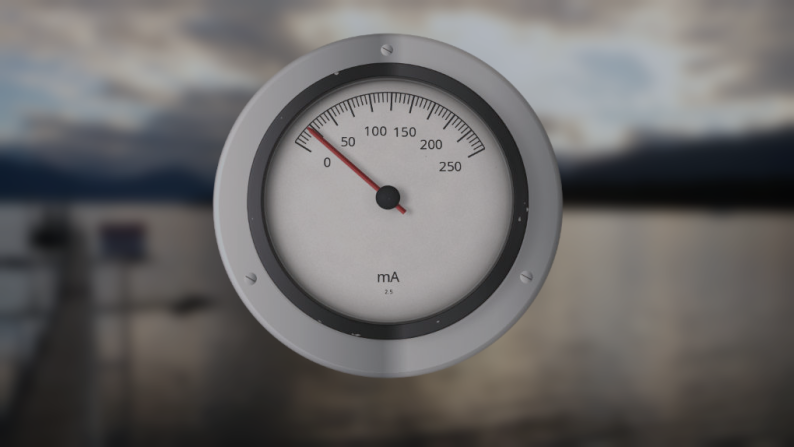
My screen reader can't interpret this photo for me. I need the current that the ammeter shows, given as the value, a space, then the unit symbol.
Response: 20 mA
